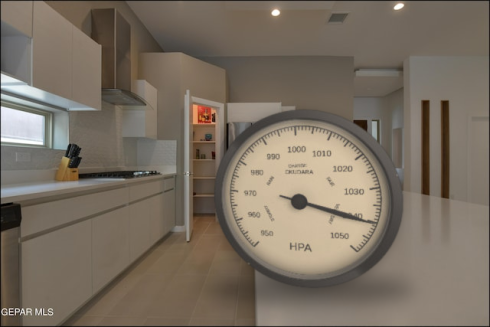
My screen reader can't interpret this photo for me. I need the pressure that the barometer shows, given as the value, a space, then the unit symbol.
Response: 1040 hPa
